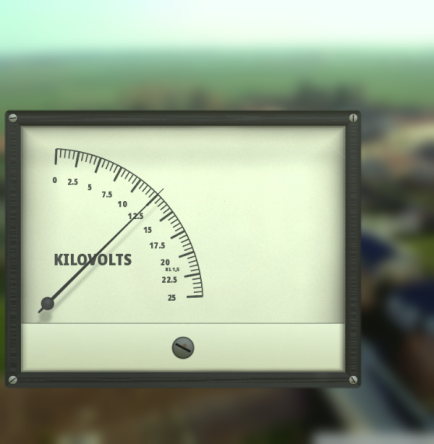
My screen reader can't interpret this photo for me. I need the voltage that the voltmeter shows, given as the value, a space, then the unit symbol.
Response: 12.5 kV
